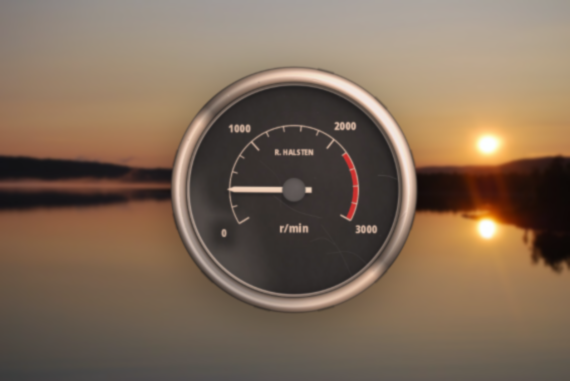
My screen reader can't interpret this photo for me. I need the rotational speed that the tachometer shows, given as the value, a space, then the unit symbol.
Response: 400 rpm
